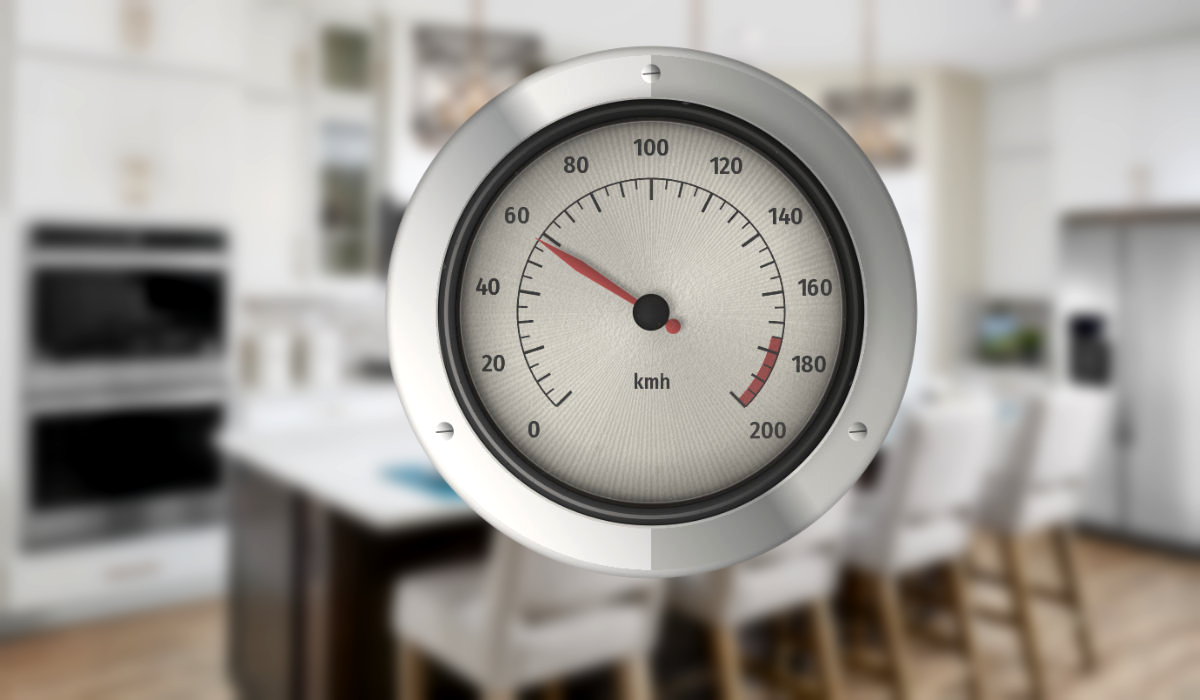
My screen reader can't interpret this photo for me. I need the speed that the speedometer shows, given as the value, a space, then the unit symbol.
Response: 57.5 km/h
